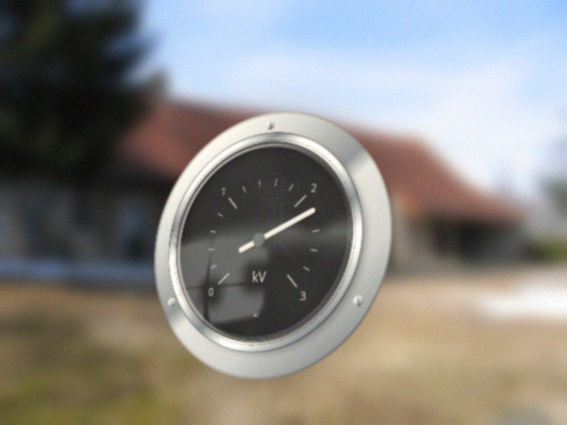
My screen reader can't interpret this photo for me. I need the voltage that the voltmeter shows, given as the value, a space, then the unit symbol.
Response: 2.2 kV
